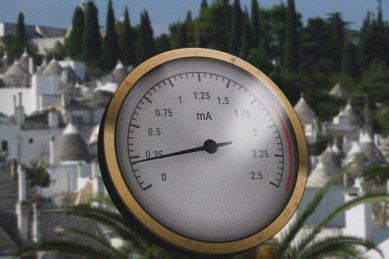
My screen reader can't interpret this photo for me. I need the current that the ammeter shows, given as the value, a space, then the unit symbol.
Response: 0.2 mA
